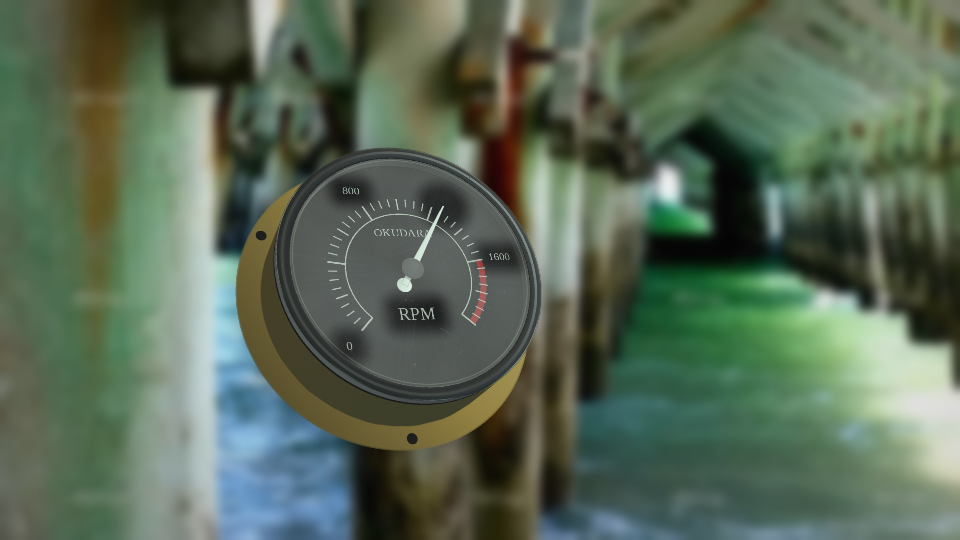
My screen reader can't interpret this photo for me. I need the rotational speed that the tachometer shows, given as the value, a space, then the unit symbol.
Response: 1250 rpm
